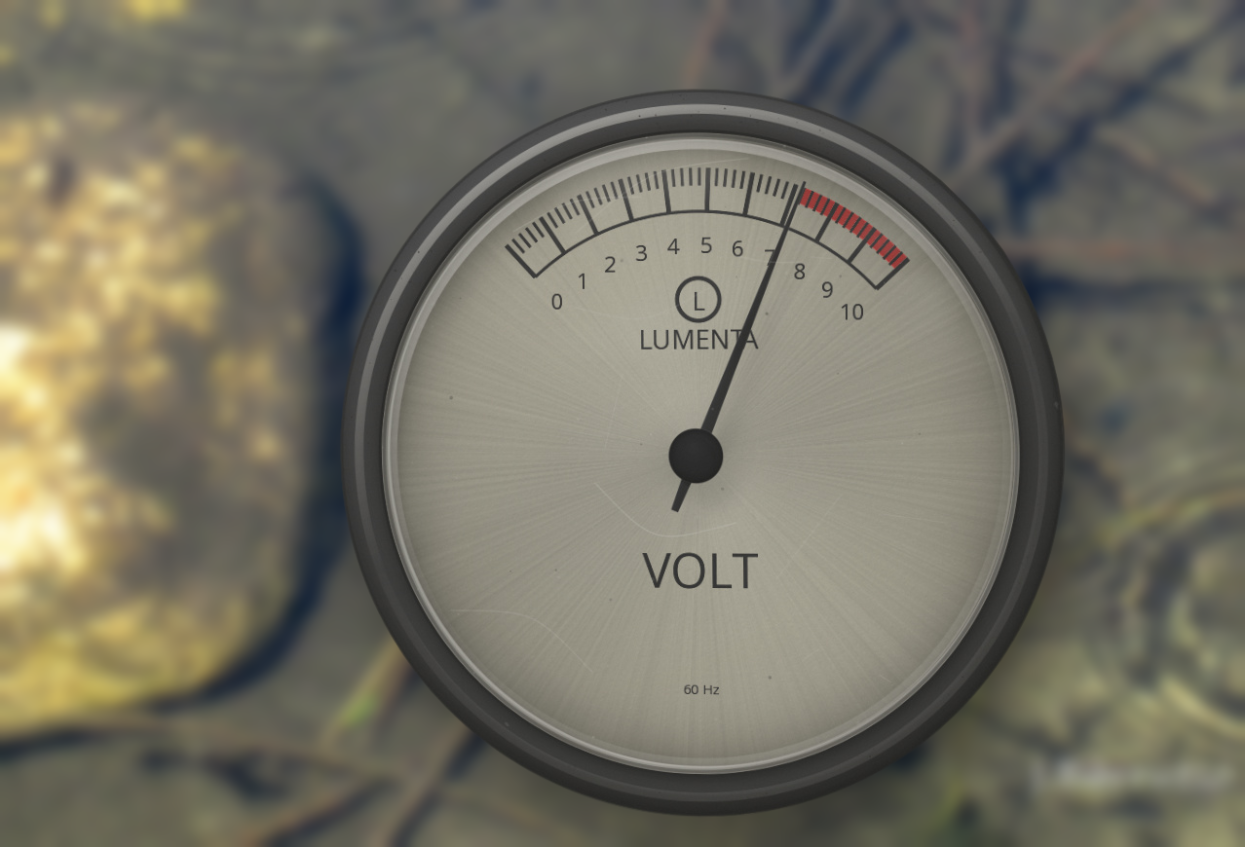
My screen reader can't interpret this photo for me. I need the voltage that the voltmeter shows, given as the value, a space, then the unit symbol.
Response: 7.2 V
